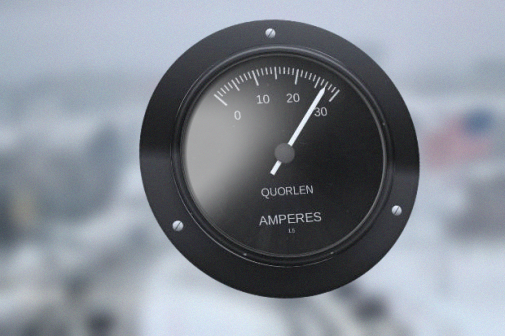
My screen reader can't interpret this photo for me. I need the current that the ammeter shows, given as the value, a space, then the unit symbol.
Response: 27 A
